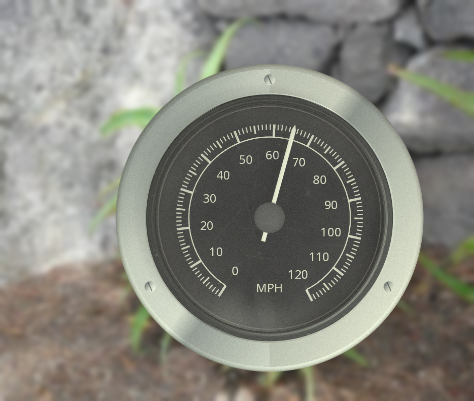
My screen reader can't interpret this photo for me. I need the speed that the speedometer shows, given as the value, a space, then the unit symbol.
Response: 65 mph
